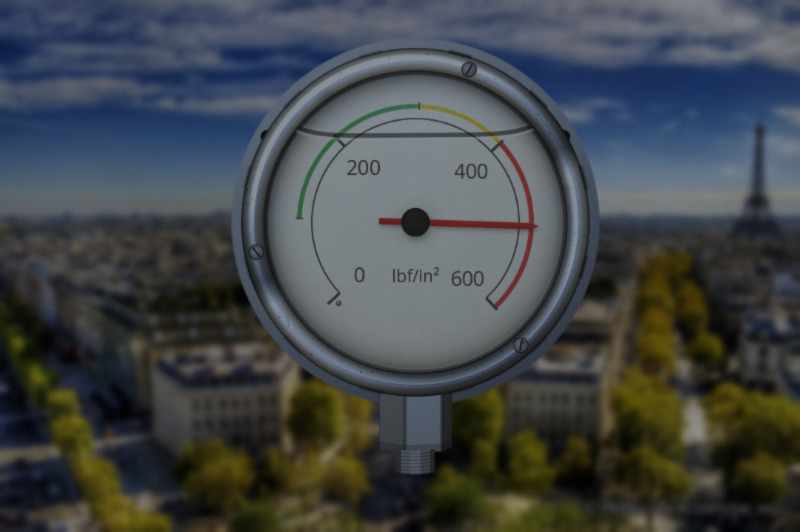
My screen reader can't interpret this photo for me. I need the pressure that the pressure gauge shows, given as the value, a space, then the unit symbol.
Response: 500 psi
